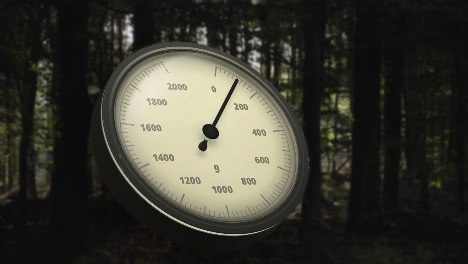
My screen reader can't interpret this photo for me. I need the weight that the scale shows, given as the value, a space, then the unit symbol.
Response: 100 g
